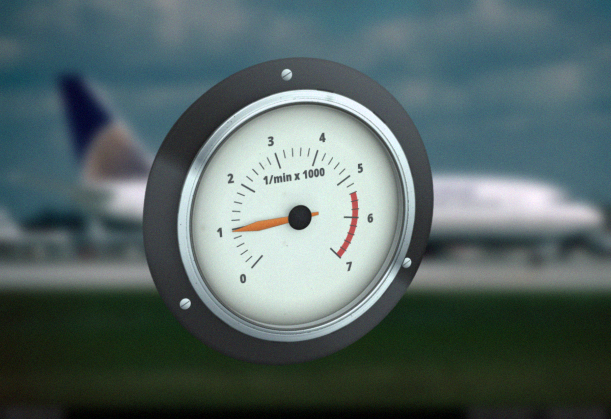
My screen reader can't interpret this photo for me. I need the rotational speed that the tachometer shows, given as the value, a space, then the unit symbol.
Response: 1000 rpm
